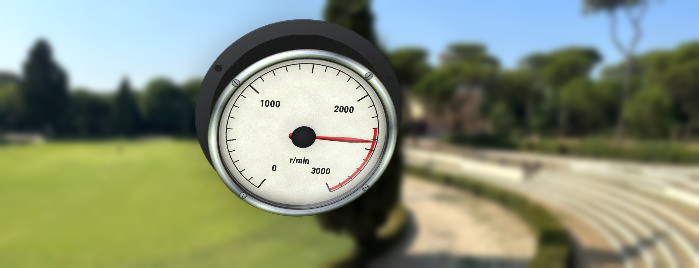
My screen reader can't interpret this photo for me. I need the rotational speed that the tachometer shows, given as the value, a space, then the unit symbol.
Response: 2400 rpm
